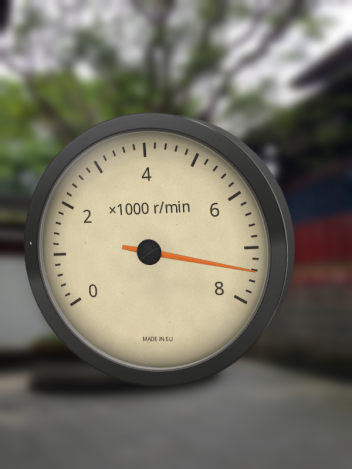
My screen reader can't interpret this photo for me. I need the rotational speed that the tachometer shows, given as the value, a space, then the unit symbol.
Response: 7400 rpm
